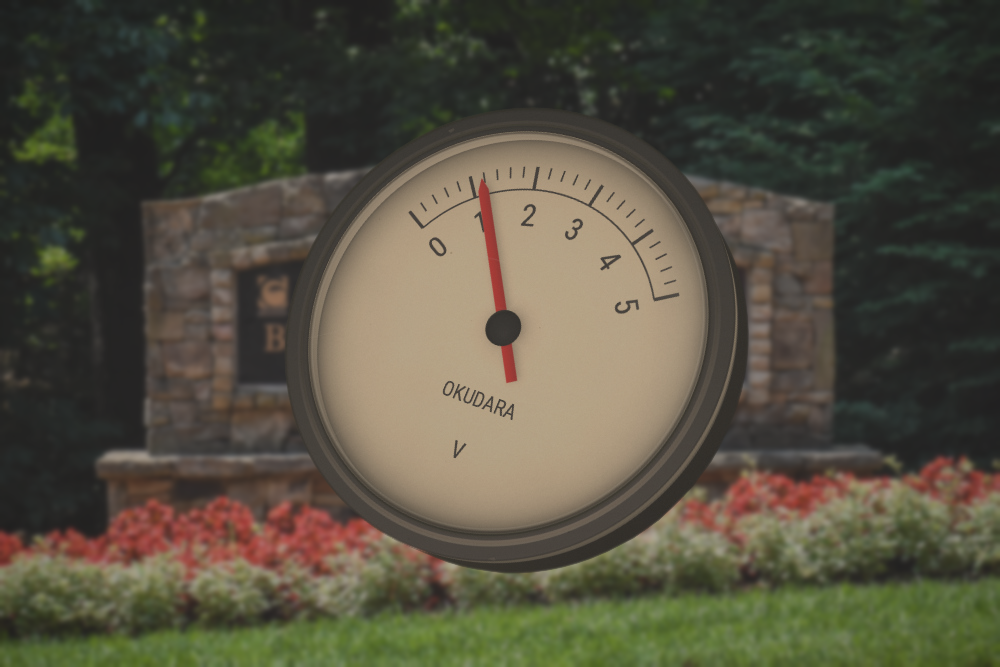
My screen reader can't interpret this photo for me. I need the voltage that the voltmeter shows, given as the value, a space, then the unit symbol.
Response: 1.2 V
